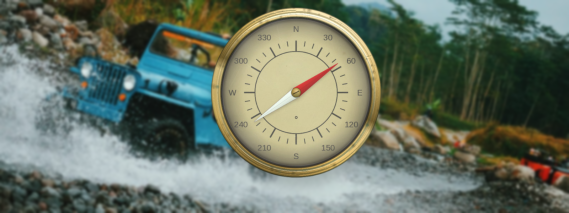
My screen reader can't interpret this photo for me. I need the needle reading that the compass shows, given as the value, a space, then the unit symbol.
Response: 55 °
